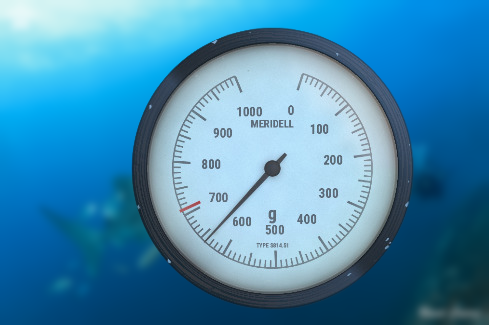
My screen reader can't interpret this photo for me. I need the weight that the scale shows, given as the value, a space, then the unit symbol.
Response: 640 g
